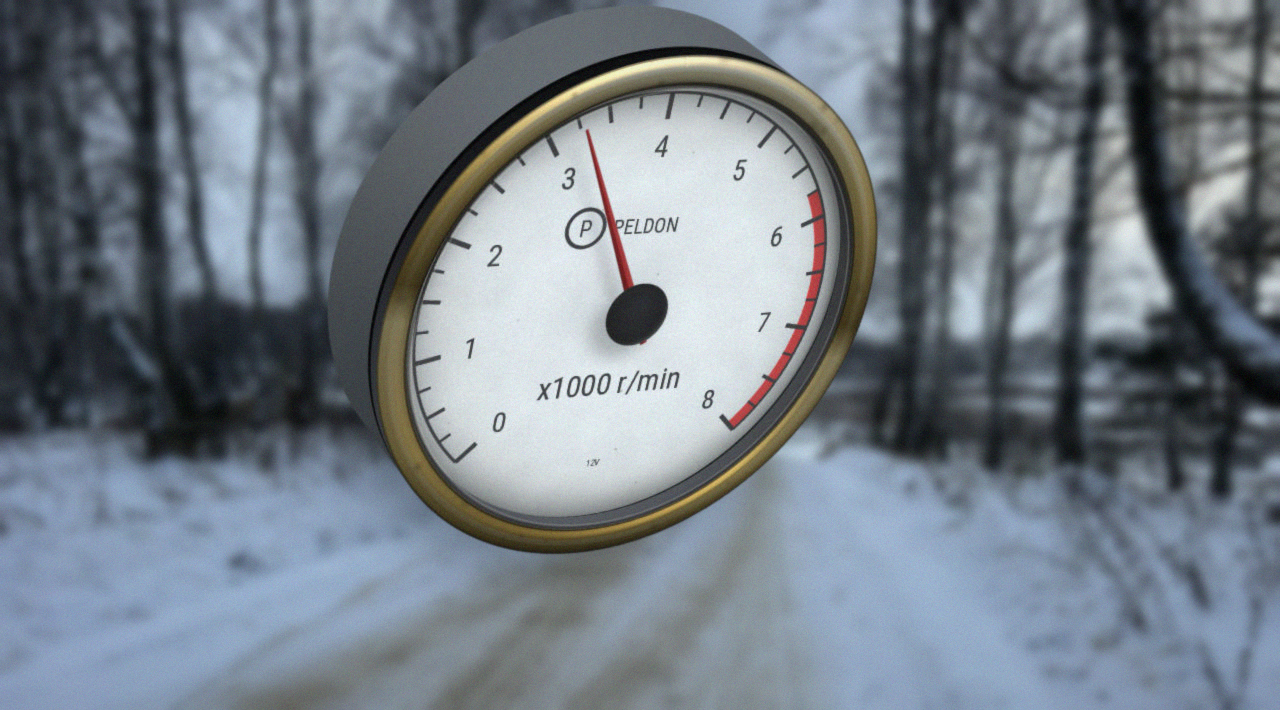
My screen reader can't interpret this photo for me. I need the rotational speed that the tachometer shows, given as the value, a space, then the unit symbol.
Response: 3250 rpm
